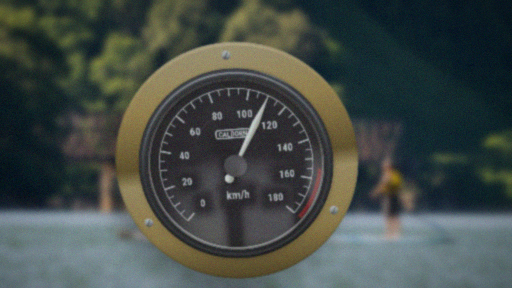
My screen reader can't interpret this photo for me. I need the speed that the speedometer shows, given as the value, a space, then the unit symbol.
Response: 110 km/h
